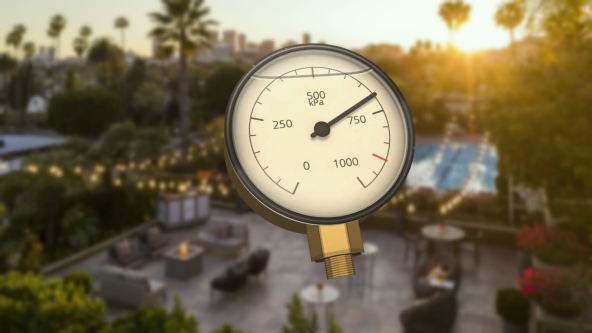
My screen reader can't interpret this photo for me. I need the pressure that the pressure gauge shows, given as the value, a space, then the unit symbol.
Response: 700 kPa
